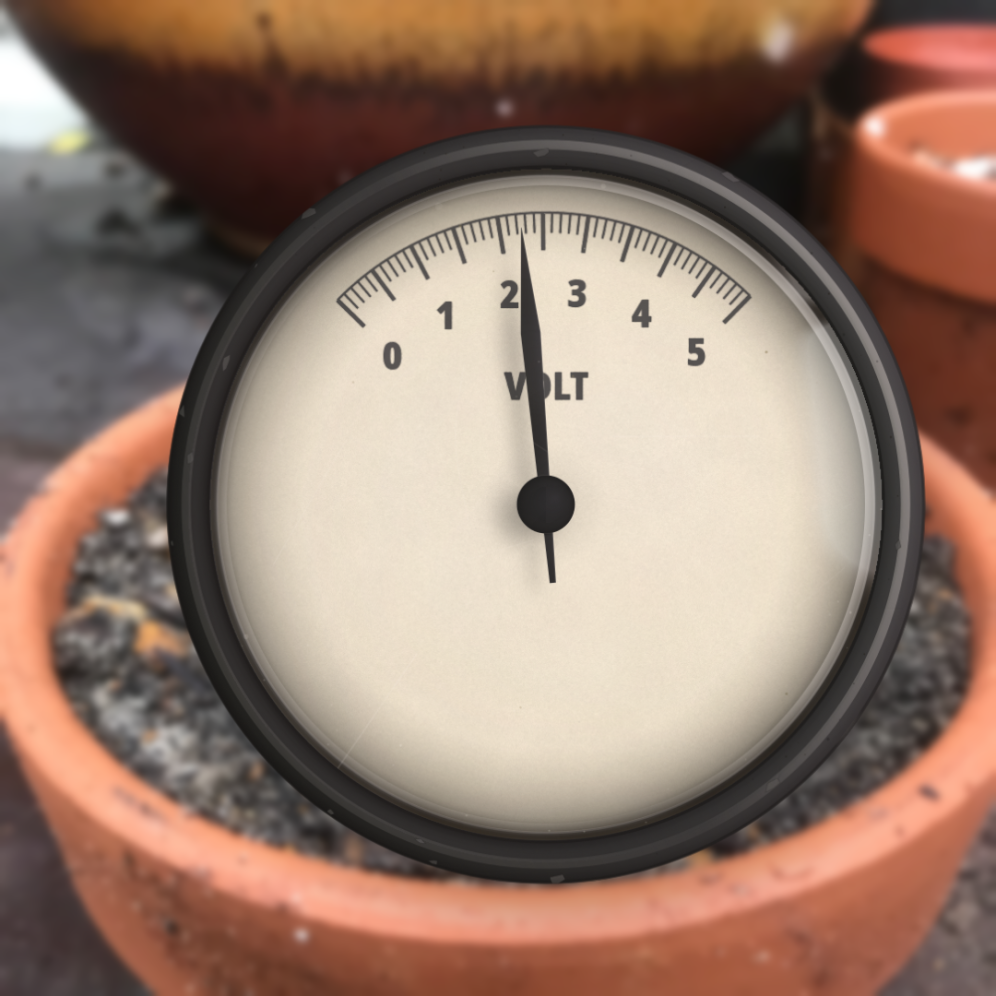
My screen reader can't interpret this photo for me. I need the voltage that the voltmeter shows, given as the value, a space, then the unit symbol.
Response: 2.25 V
